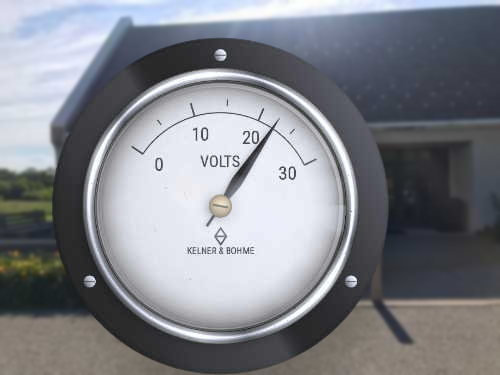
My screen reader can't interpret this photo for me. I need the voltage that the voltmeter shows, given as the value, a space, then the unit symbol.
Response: 22.5 V
